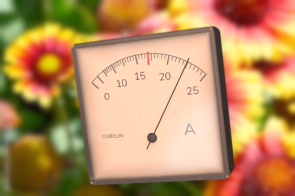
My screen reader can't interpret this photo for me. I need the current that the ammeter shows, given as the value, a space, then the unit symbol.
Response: 22.5 A
